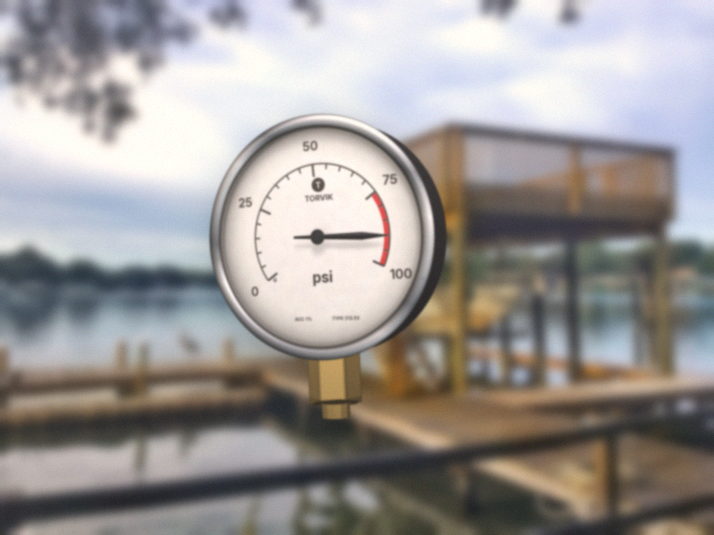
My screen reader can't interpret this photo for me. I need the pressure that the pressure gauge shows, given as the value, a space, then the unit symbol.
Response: 90 psi
